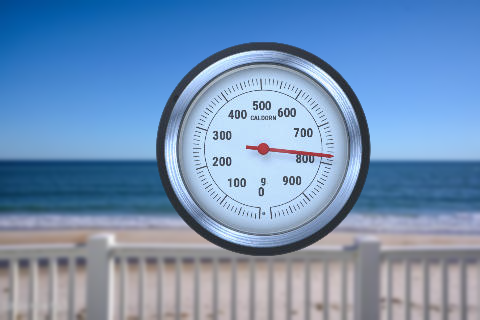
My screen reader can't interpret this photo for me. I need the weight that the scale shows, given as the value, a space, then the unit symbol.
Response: 780 g
